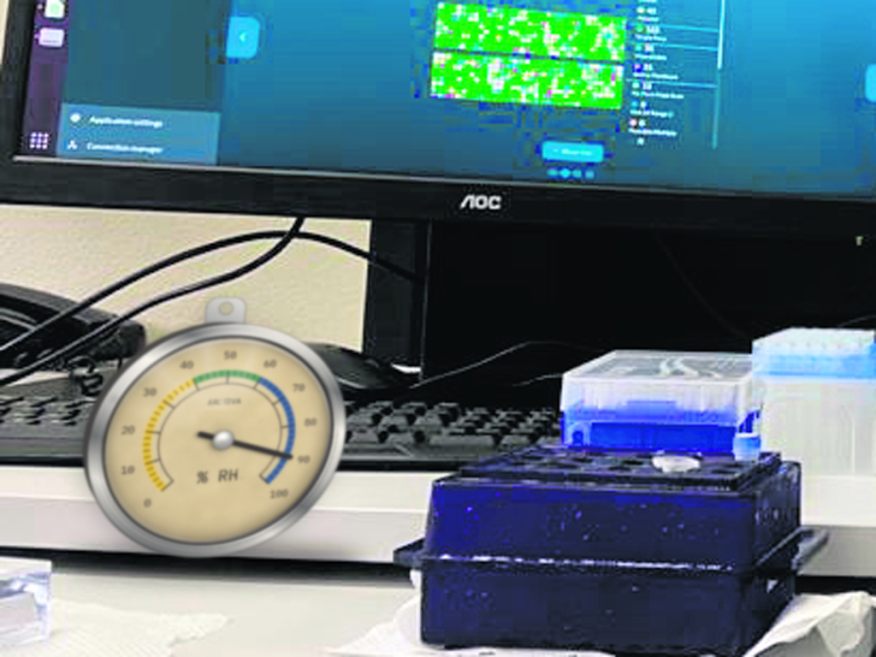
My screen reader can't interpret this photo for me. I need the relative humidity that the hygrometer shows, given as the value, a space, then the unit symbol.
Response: 90 %
